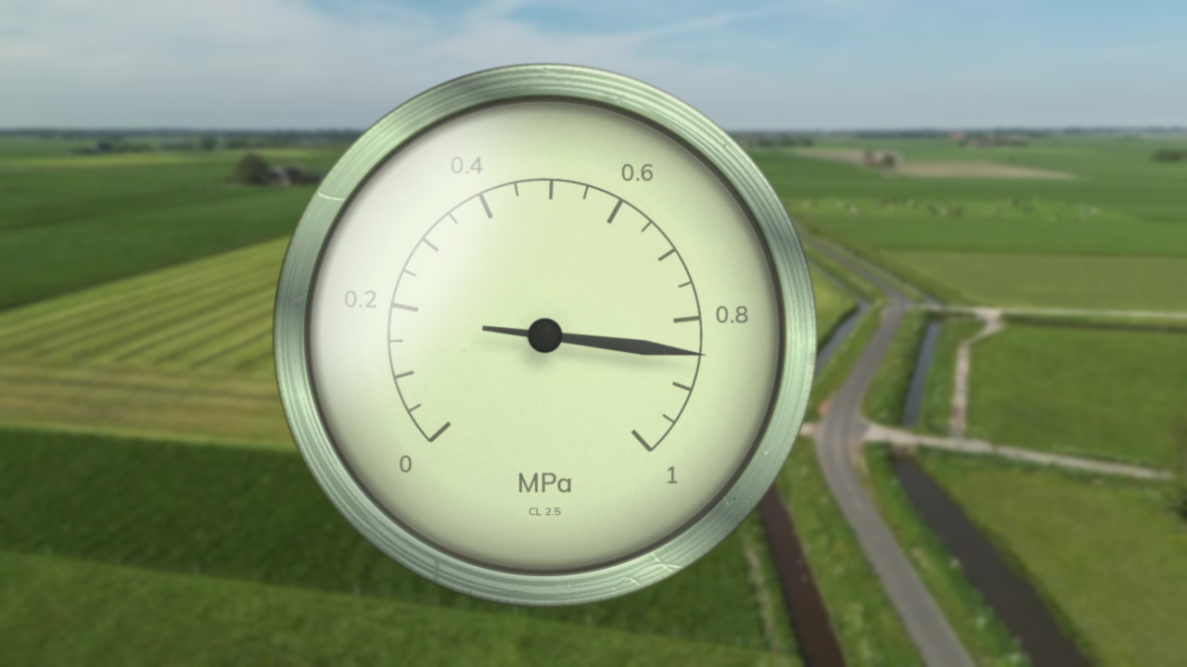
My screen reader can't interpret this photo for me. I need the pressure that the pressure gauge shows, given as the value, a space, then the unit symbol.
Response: 0.85 MPa
